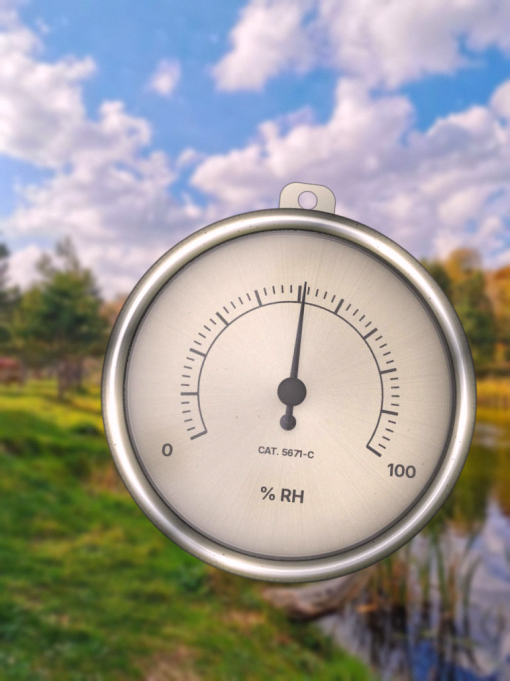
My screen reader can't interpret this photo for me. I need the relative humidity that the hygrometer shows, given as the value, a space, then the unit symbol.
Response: 51 %
